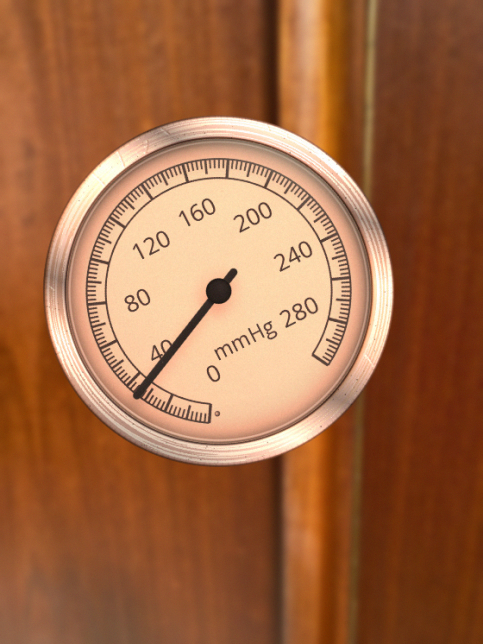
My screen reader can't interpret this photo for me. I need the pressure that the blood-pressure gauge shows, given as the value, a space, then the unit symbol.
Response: 34 mmHg
